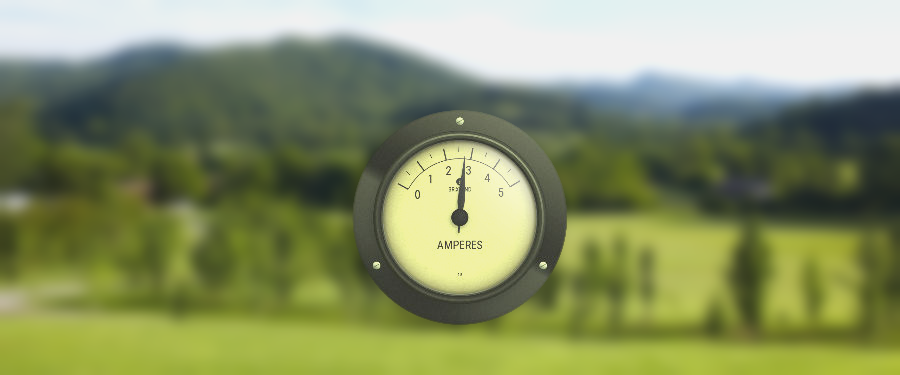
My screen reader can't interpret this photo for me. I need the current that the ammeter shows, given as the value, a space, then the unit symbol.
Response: 2.75 A
